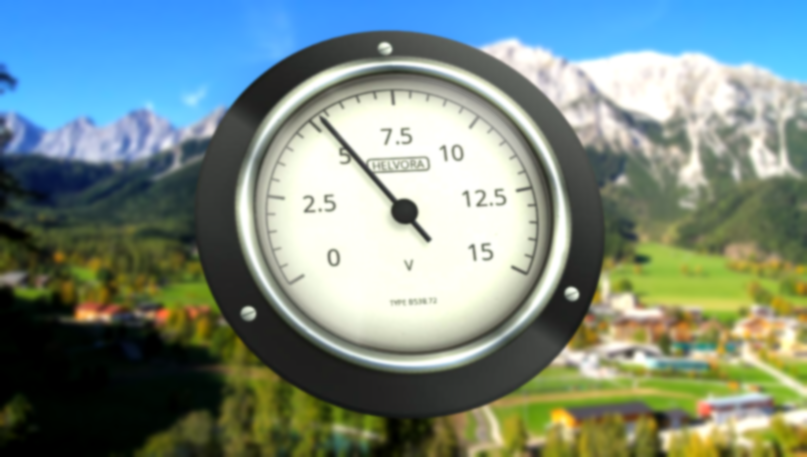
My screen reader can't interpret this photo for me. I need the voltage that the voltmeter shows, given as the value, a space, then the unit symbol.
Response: 5.25 V
